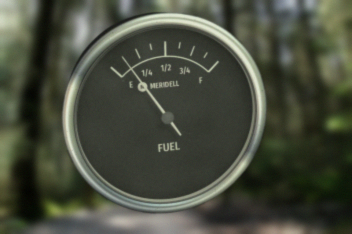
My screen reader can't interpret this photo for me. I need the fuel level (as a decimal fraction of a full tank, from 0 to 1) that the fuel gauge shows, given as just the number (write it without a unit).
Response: 0.125
